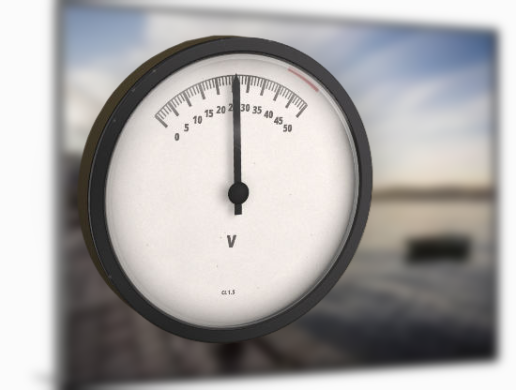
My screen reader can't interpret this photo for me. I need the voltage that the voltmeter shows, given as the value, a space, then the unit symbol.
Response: 25 V
